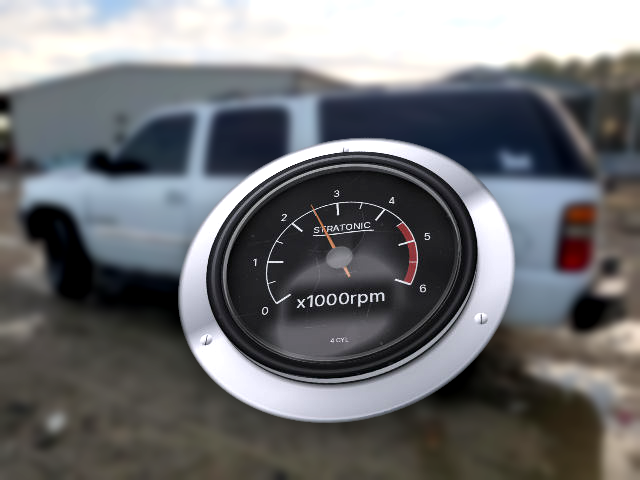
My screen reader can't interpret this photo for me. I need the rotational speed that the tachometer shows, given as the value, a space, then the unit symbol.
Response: 2500 rpm
